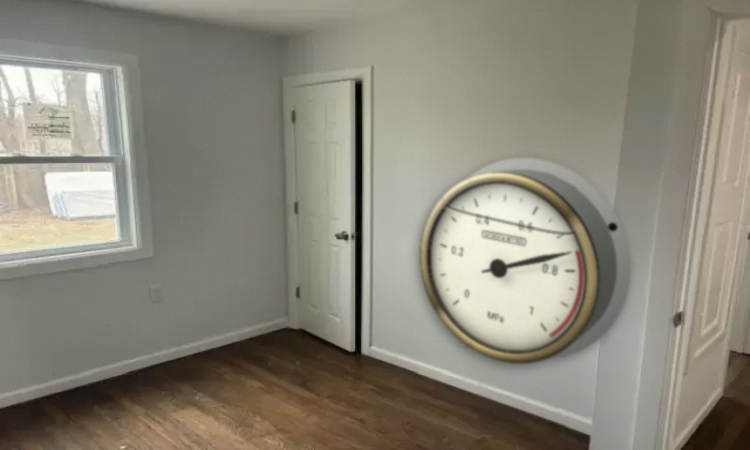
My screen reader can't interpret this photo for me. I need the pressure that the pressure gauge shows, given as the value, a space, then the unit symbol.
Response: 0.75 MPa
